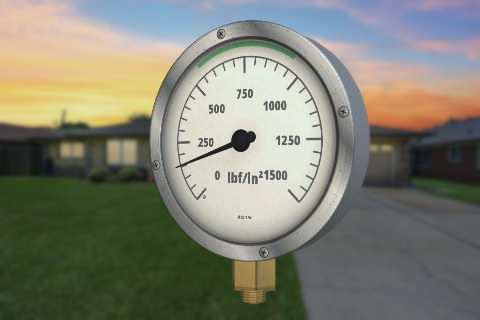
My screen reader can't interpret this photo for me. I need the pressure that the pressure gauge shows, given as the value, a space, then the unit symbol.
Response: 150 psi
